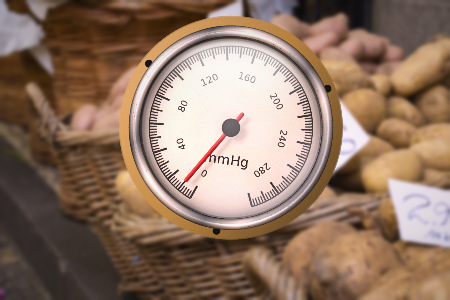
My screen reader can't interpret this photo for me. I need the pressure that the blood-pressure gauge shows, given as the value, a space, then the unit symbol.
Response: 10 mmHg
